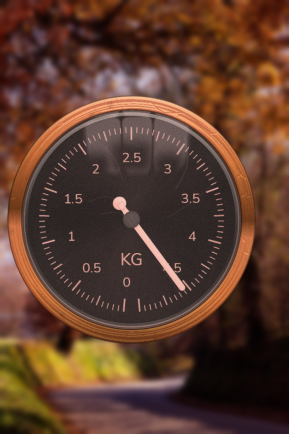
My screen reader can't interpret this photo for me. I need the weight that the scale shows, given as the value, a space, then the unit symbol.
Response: 4.55 kg
